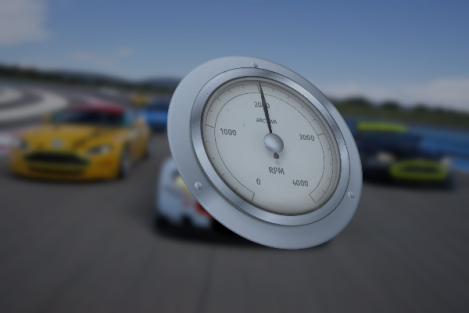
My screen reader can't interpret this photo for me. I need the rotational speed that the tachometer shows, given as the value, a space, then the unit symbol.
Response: 2000 rpm
